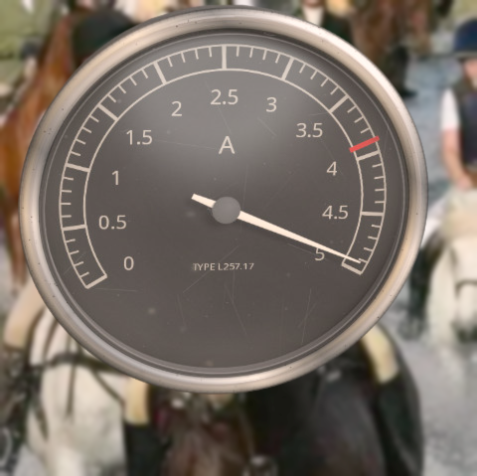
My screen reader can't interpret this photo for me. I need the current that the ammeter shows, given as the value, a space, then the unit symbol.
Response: 4.9 A
